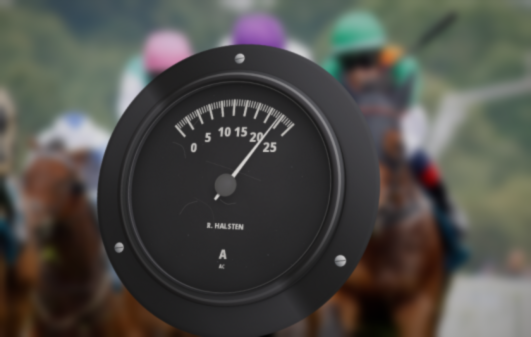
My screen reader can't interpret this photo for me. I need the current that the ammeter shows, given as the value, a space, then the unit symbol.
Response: 22.5 A
